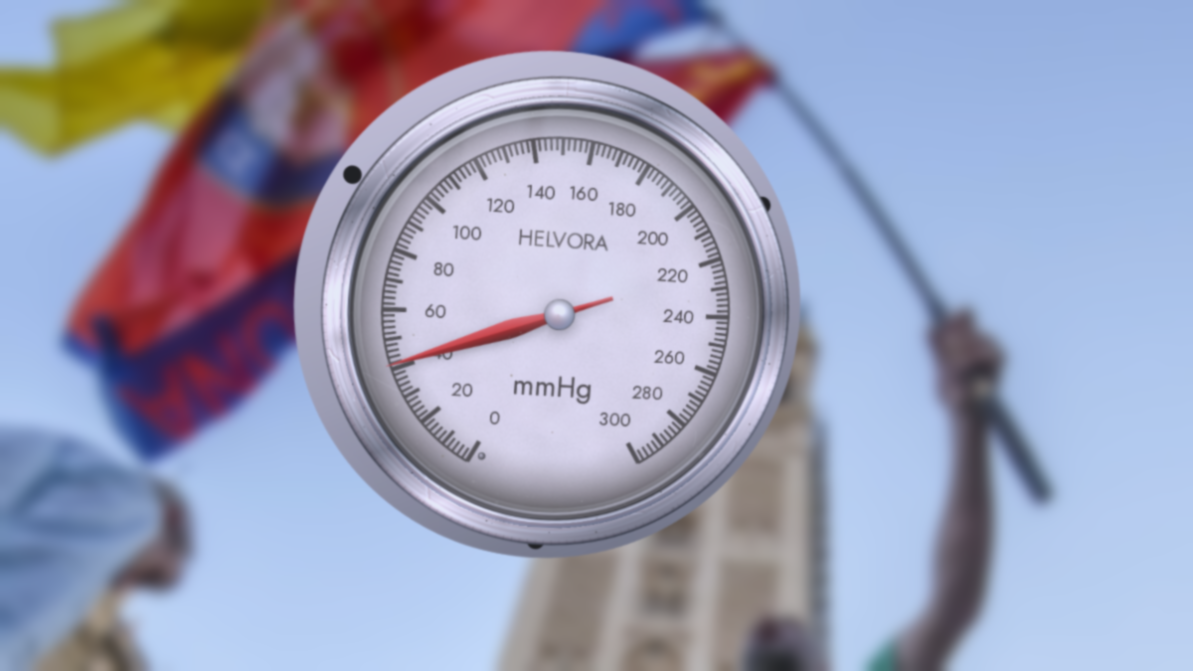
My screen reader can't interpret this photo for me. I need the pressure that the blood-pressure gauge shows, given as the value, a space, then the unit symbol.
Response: 42 mmHg
